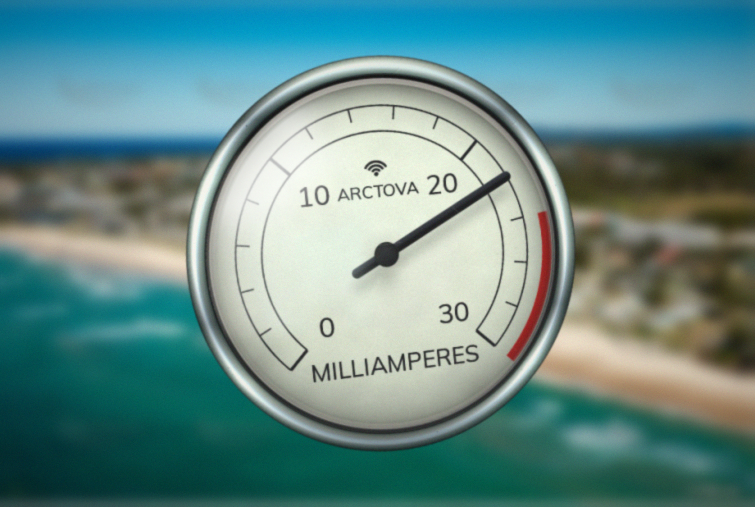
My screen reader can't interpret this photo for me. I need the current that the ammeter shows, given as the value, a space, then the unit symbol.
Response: 22 mA
